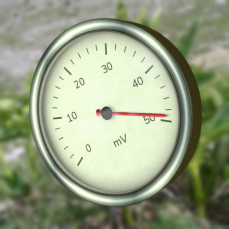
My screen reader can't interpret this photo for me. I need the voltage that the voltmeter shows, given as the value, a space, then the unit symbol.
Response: 49 mV
